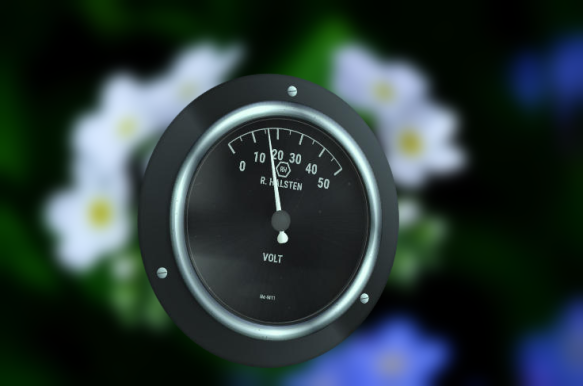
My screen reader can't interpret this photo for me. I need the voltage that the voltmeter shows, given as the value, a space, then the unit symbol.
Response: 15 V
